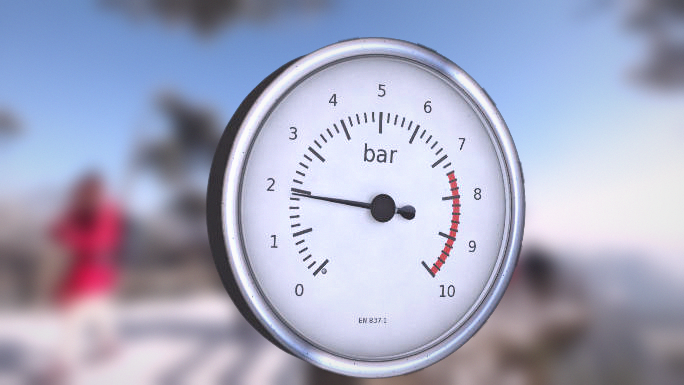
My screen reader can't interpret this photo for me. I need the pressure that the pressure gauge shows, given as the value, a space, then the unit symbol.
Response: 1.9 bar
